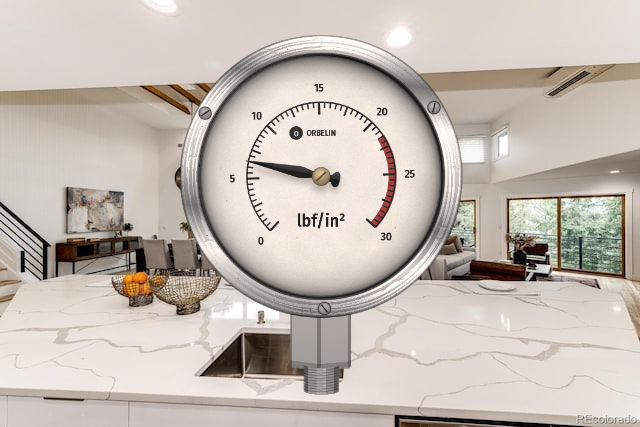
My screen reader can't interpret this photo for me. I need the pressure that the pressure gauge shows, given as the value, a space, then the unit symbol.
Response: 6.5 psi
